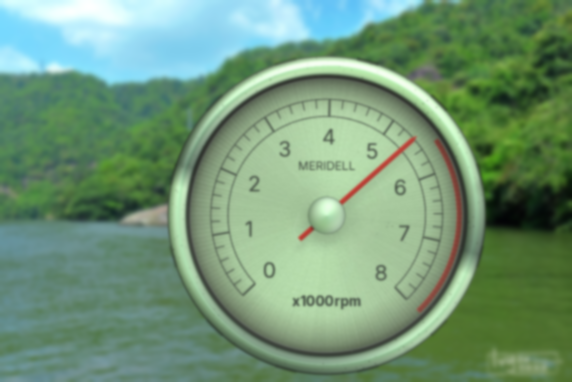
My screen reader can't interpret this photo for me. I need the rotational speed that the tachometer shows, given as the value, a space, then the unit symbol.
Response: 5400 rpm
